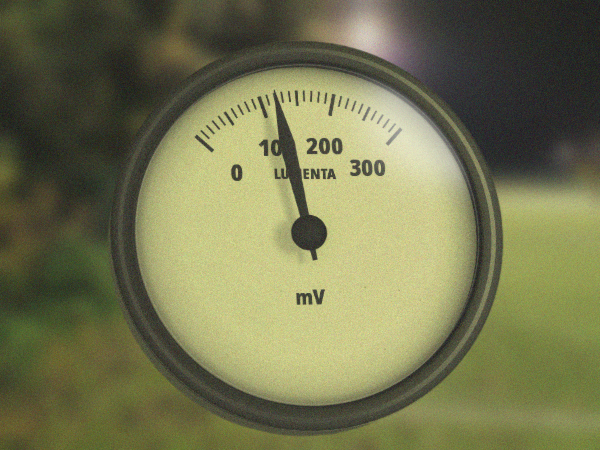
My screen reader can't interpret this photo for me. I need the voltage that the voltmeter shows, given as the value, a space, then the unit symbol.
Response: 120 mV
